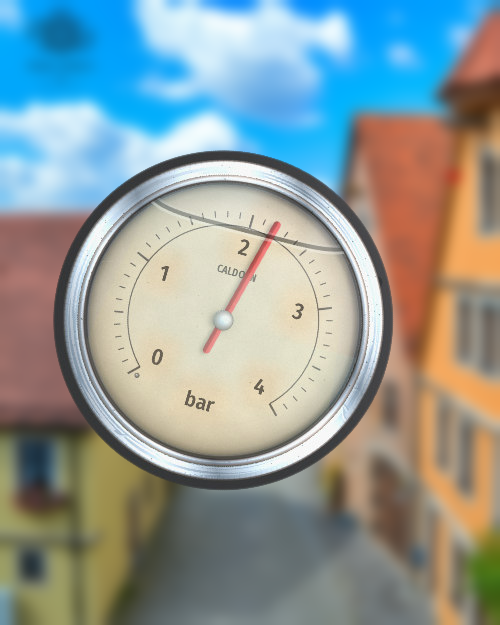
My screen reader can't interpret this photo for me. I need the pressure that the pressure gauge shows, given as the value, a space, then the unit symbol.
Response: 2.2 bar
